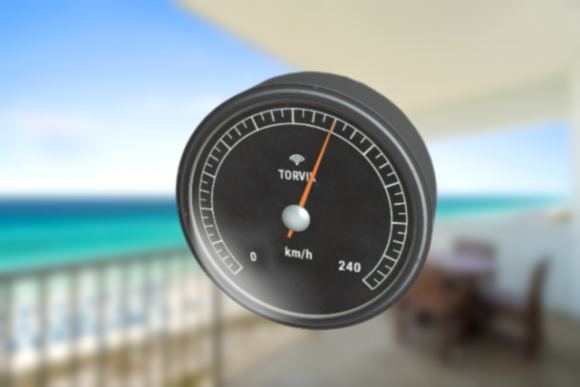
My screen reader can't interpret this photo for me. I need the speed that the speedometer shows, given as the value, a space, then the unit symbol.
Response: 140 km/h
